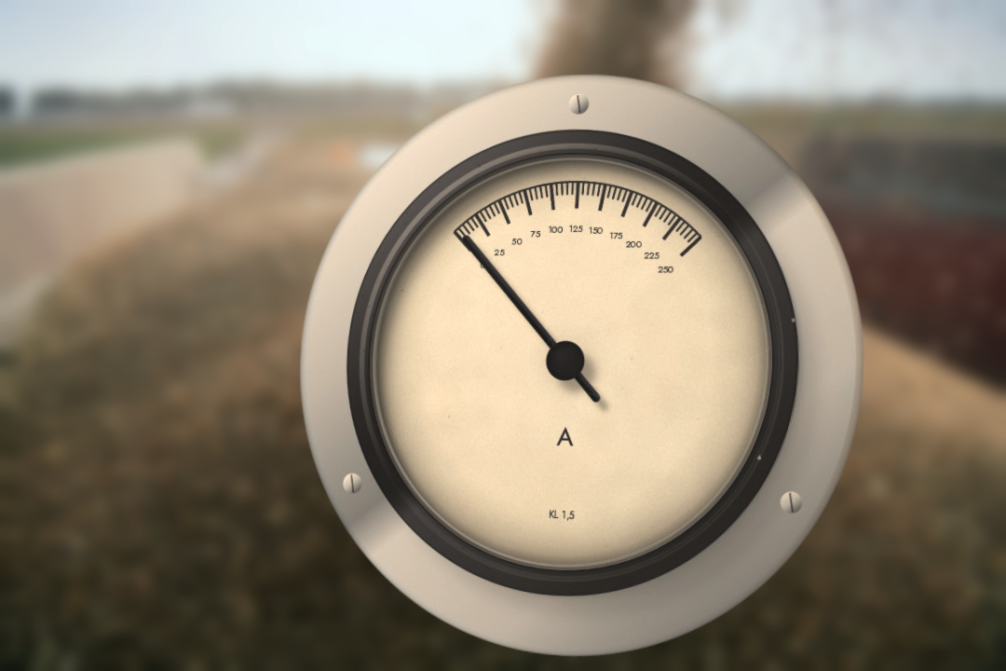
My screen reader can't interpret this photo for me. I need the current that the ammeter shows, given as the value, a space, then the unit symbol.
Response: 5 A
